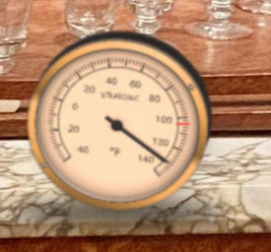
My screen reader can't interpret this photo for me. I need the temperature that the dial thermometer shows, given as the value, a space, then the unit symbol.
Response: 130 °F
